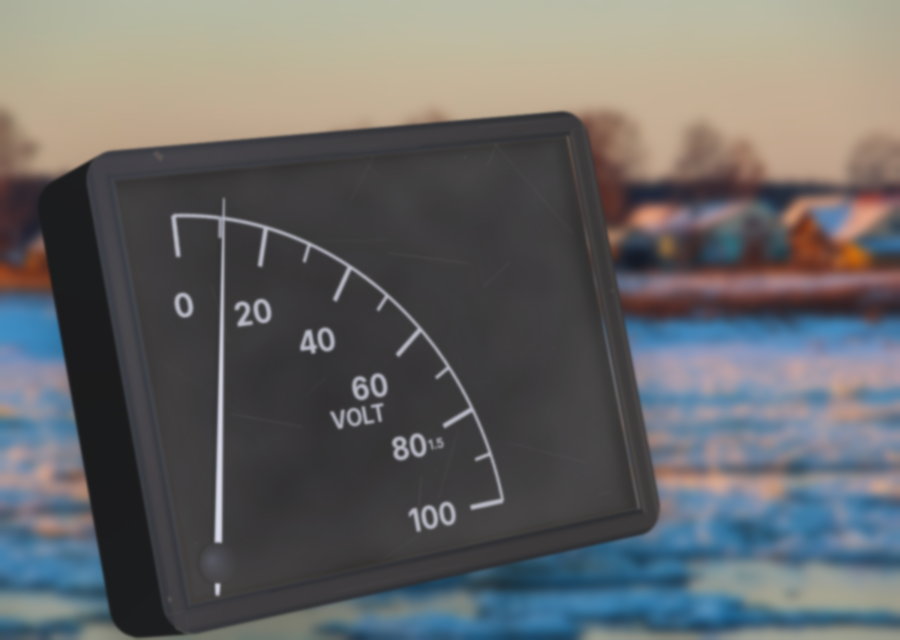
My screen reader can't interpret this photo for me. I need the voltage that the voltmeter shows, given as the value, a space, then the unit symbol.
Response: 10 V
